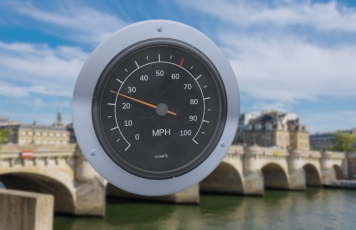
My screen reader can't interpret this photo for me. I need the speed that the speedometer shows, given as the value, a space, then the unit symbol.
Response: 25 mph
